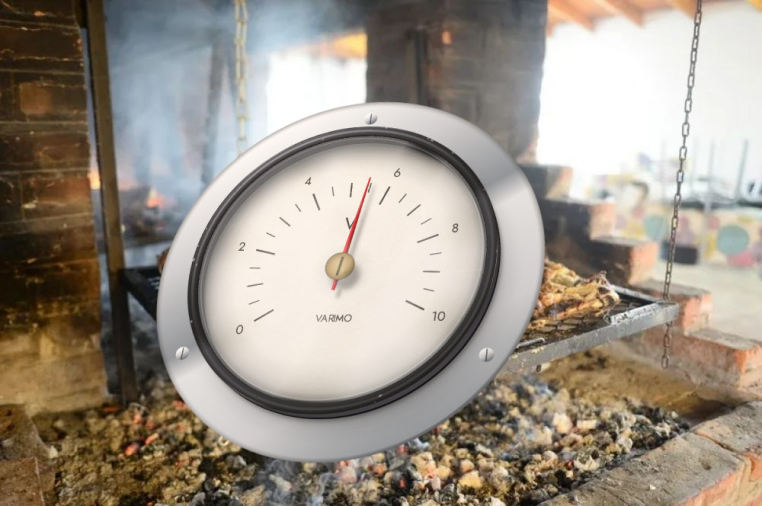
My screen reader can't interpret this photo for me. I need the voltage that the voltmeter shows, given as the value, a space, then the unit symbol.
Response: 5.5 V
